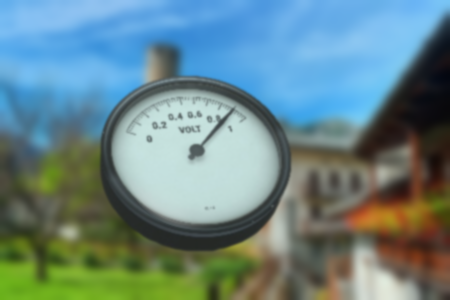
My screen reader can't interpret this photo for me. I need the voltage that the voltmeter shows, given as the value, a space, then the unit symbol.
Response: 0.9 V
